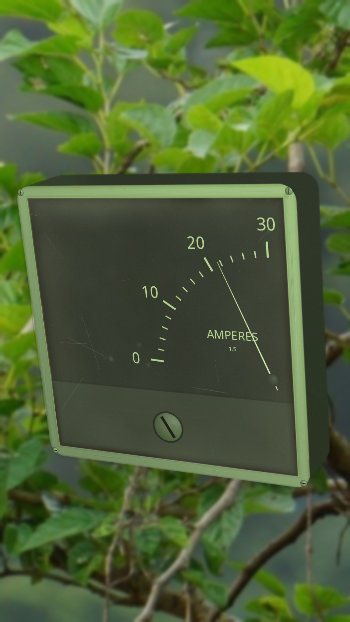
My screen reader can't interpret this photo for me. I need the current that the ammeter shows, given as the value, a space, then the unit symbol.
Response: 22 A
